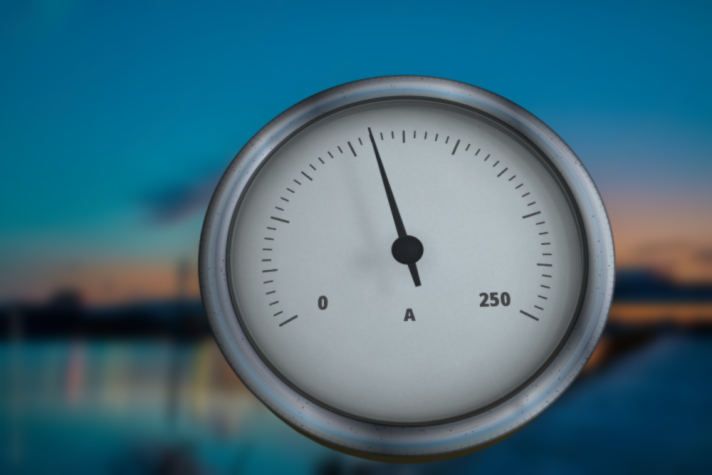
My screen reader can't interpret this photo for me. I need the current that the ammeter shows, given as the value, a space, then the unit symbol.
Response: 110 A
